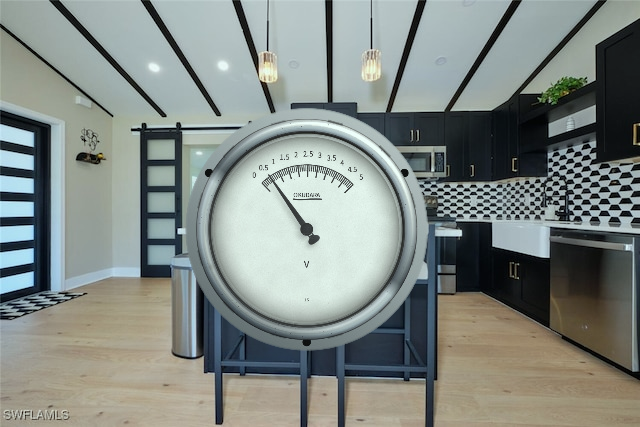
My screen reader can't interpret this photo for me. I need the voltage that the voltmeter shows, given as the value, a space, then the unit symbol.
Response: 0.5 V
